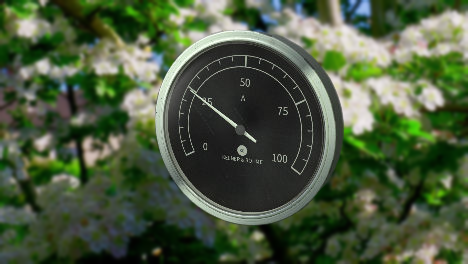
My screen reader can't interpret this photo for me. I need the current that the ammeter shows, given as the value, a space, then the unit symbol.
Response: 25 A
